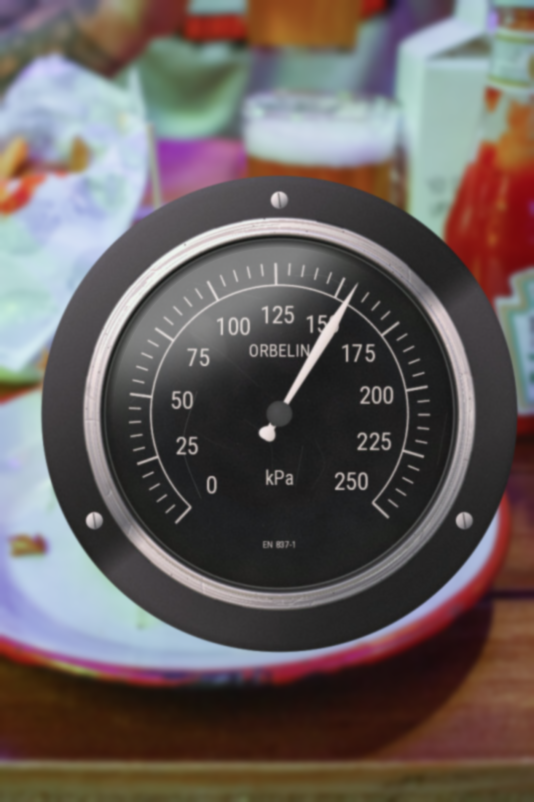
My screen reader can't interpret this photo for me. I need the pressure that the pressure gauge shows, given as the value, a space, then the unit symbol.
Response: 155 kPa
